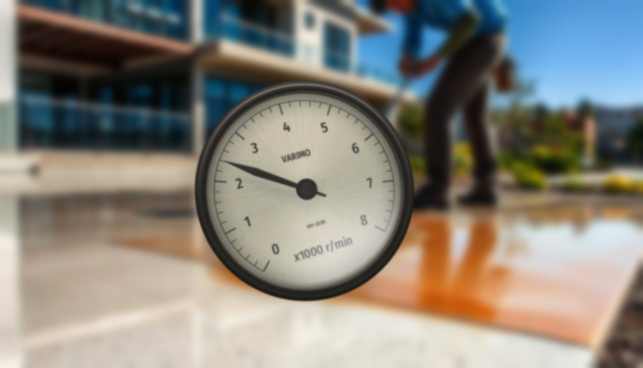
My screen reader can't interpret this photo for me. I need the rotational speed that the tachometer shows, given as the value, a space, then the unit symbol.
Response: 2400 rpm
